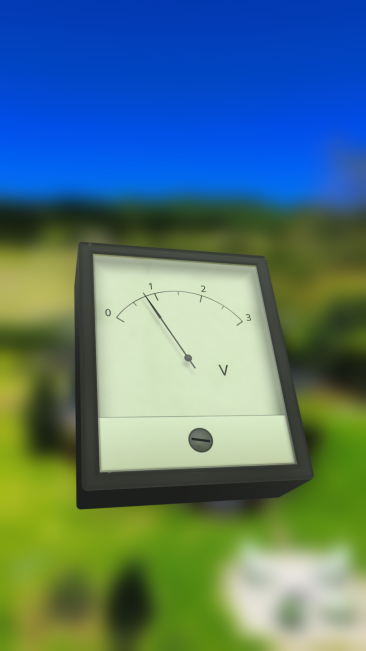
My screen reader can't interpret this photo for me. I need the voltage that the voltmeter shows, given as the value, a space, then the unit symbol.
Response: 0.75 V
